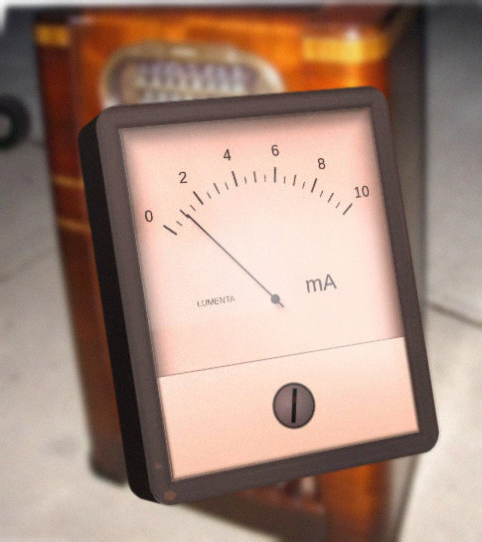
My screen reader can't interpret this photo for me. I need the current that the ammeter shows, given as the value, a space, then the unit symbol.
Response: 1 mA
